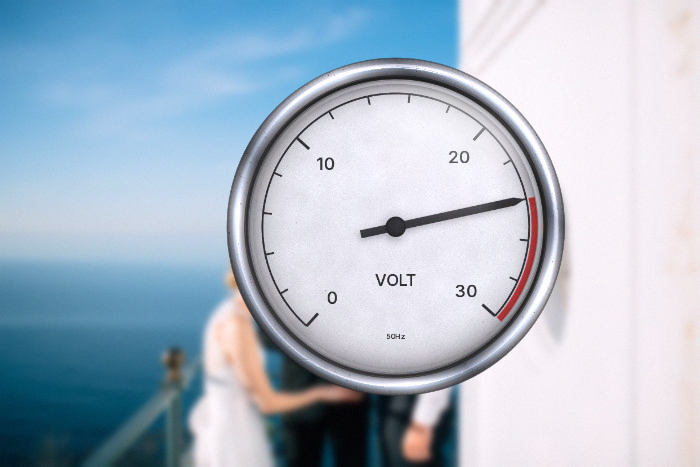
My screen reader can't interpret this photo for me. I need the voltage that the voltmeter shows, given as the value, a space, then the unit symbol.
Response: 24 V
